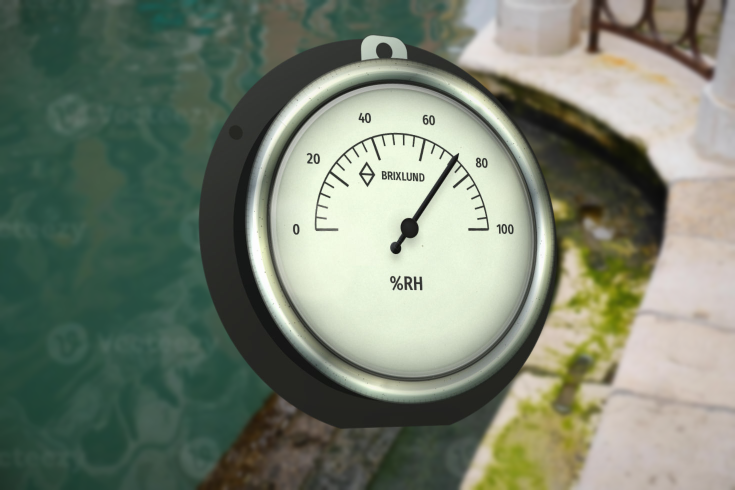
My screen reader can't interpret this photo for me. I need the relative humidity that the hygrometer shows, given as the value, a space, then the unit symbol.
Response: 72 %
